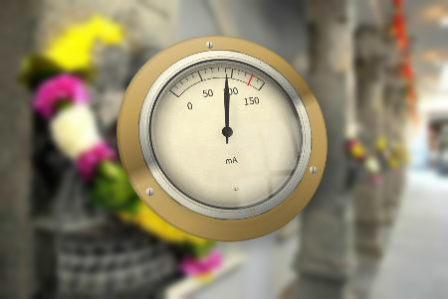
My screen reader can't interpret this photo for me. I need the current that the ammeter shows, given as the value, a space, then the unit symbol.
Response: 90 mA
